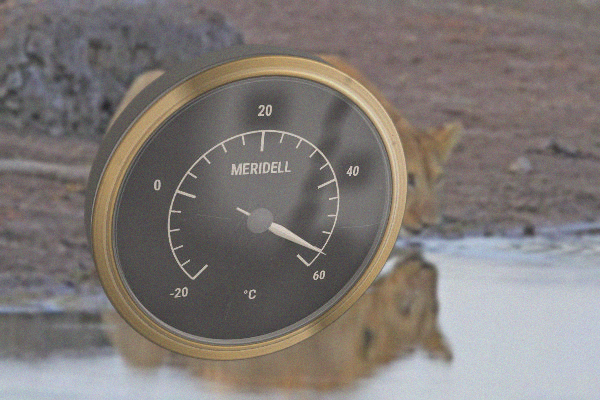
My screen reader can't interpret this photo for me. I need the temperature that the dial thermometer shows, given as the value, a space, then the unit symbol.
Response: 56 °C
